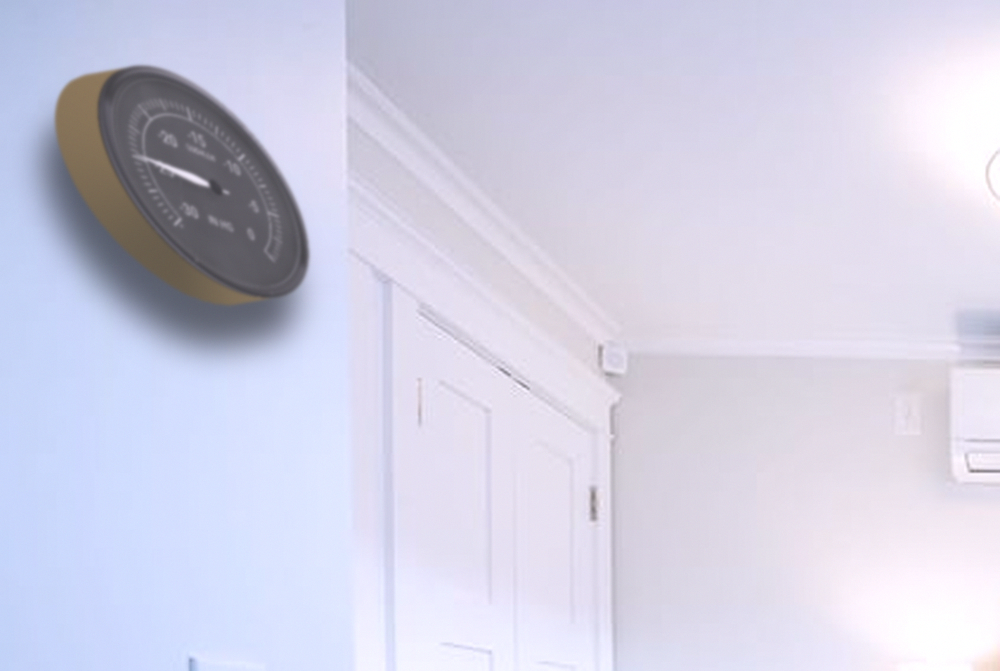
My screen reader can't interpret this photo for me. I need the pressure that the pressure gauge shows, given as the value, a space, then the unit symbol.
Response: -25 inHg
